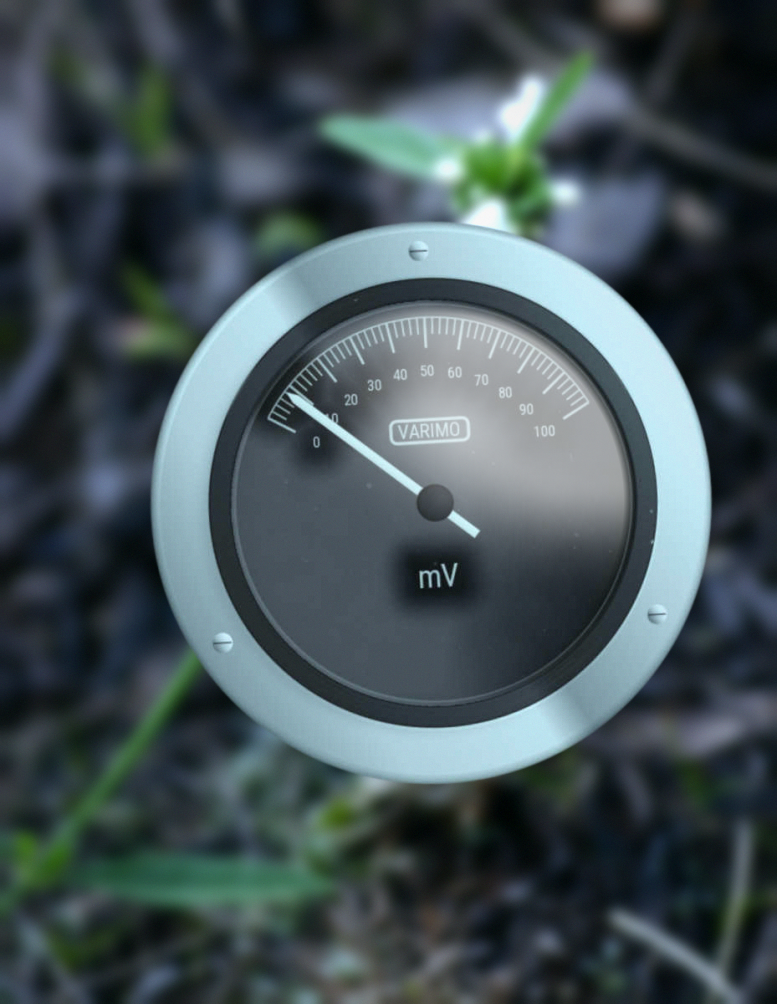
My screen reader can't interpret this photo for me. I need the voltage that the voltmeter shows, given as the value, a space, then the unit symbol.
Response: 8 mV
